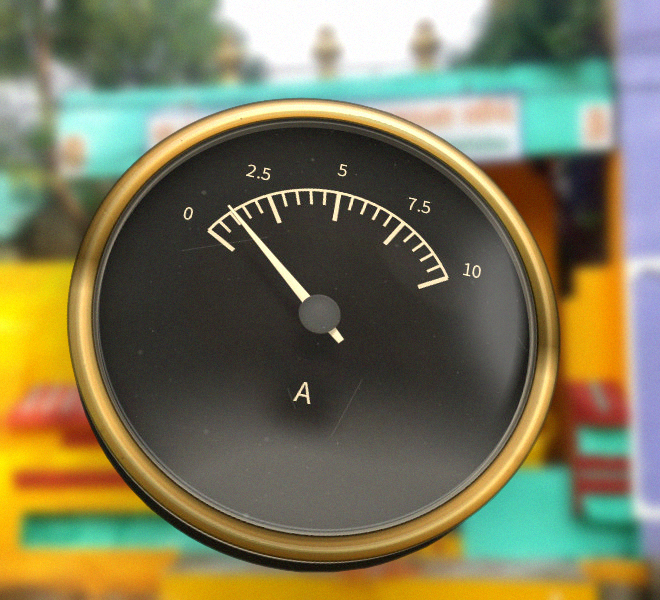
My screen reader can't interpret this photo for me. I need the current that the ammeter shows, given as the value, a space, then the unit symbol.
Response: 1 A
